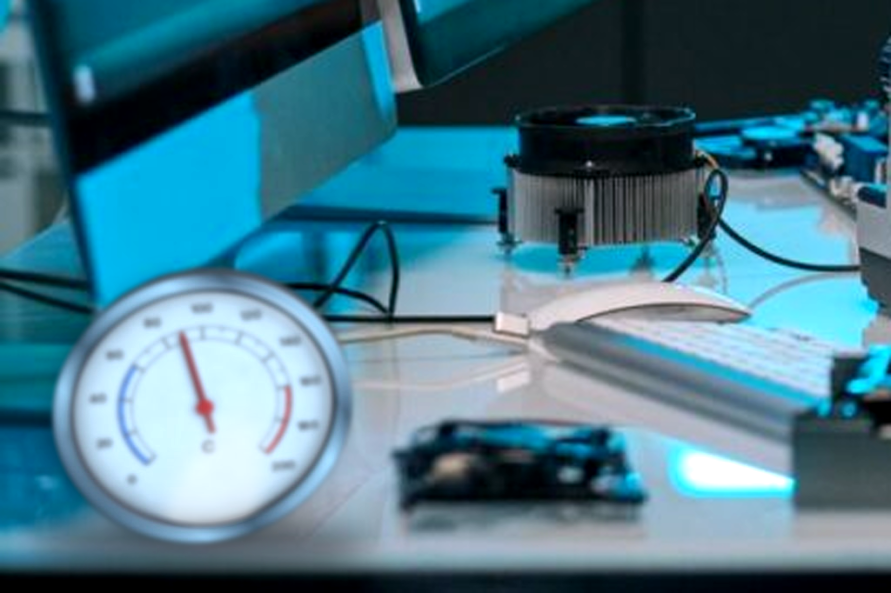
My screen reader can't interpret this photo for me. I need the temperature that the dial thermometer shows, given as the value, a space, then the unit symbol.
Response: 90 °C
